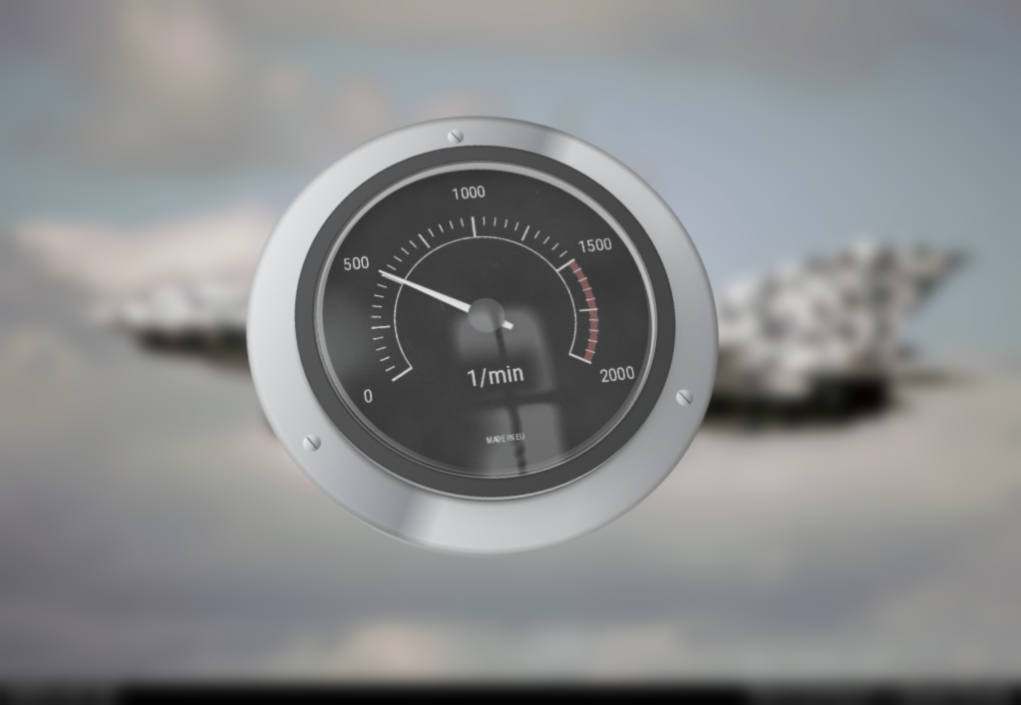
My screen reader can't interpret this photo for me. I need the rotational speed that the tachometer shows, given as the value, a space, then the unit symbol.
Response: 500 rpm
